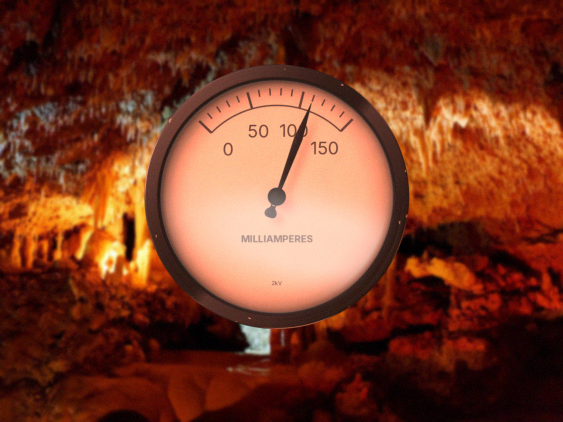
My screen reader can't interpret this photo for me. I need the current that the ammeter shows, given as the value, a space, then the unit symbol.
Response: 110 mA
